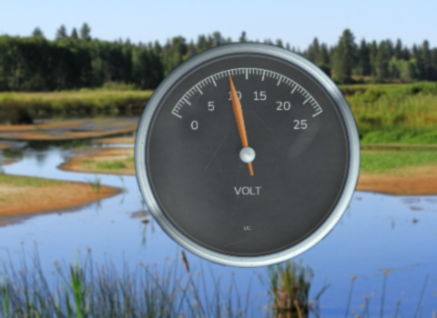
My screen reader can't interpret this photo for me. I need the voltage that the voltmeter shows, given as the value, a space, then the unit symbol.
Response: 10 V
